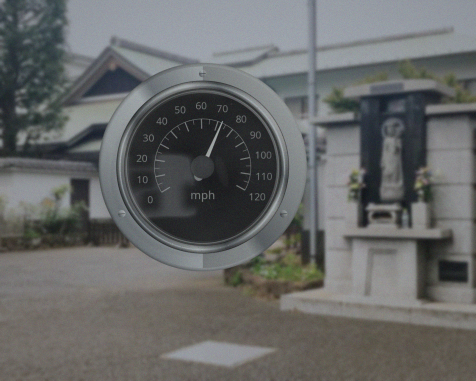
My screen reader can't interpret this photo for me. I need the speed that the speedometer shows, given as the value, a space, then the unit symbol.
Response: 72.5 mph
